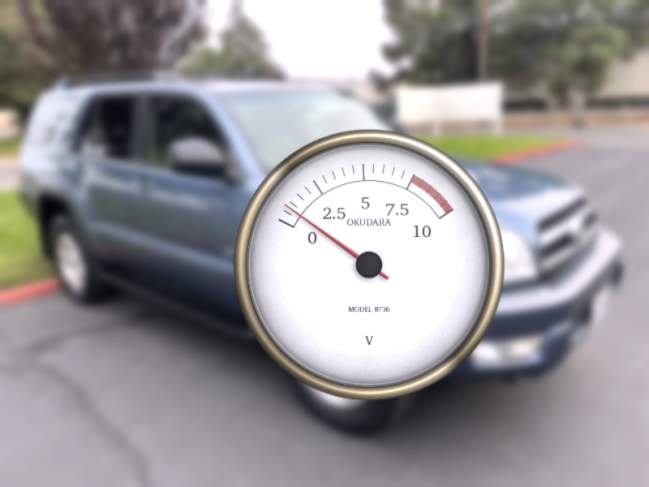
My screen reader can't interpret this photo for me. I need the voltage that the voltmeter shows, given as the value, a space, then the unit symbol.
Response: 0.75 V
